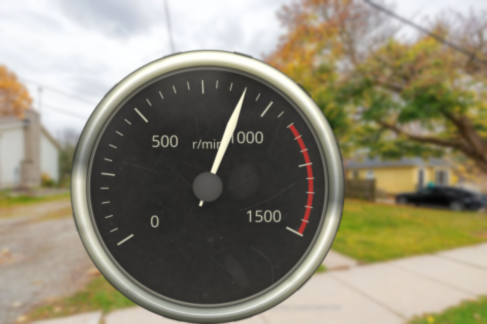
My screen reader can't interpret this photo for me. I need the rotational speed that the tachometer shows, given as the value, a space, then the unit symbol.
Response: 900 rpm
